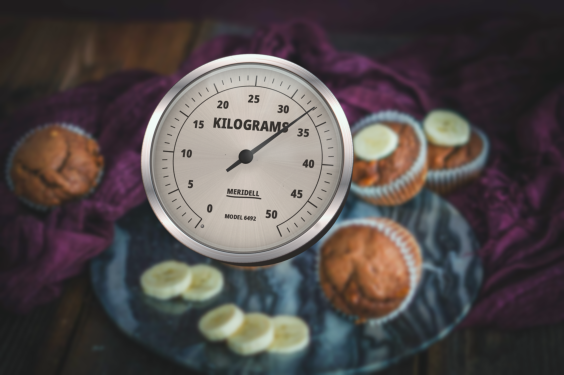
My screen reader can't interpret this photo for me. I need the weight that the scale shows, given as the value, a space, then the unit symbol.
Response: 33 kg
